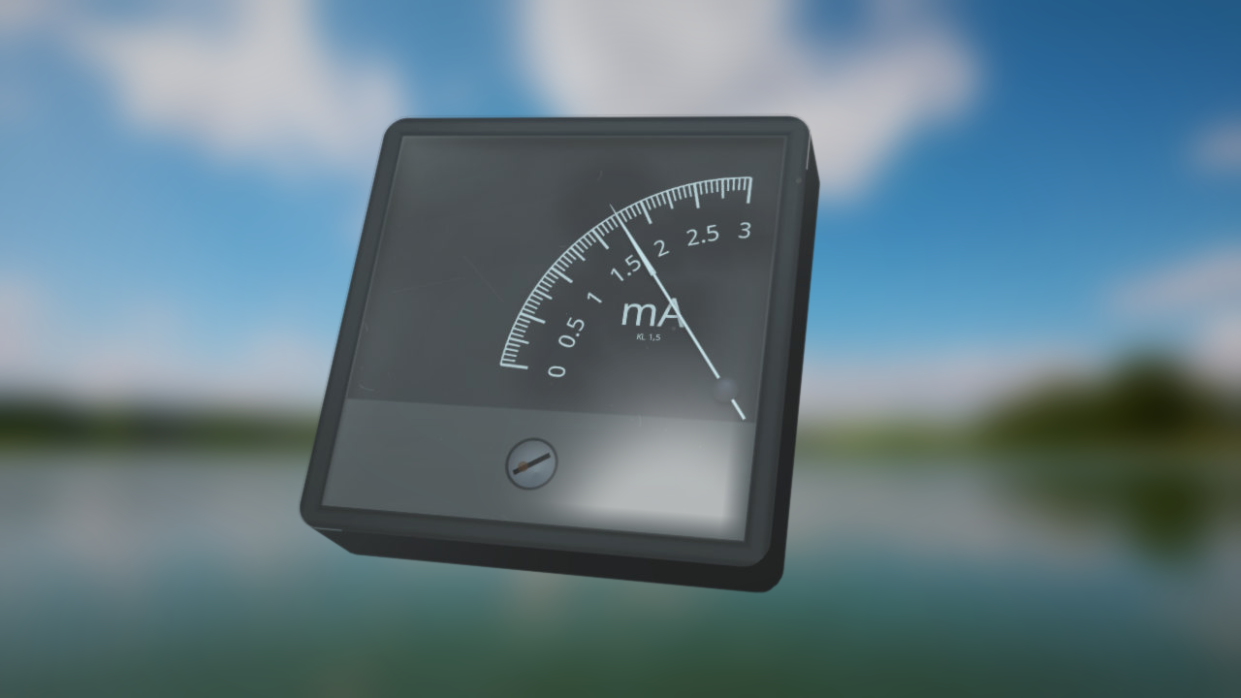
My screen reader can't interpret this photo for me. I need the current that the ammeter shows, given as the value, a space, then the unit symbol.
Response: 1.75 mA
